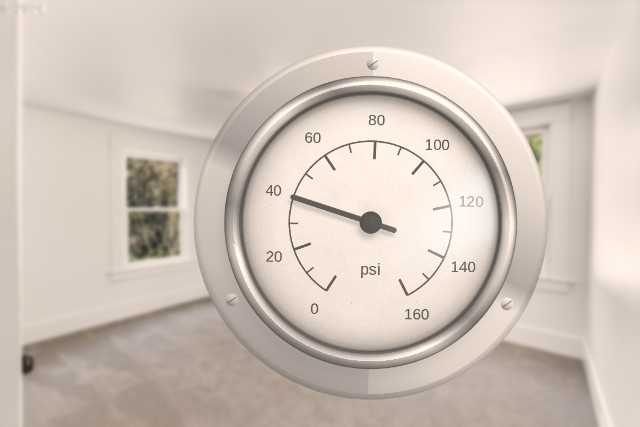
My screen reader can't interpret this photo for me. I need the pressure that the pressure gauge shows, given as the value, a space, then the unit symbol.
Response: 40 psi
